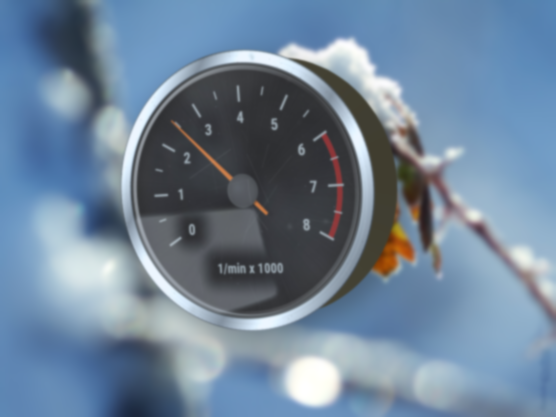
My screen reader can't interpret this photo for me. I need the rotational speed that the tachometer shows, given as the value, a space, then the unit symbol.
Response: 2500 rpm
